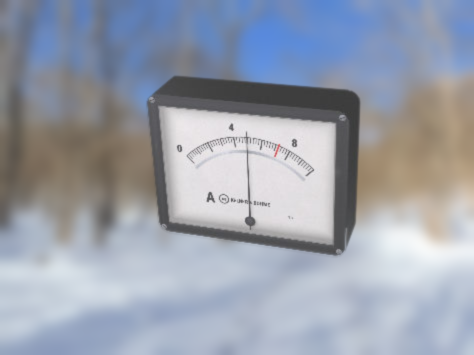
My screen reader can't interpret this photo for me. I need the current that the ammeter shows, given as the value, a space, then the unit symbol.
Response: 5 A
